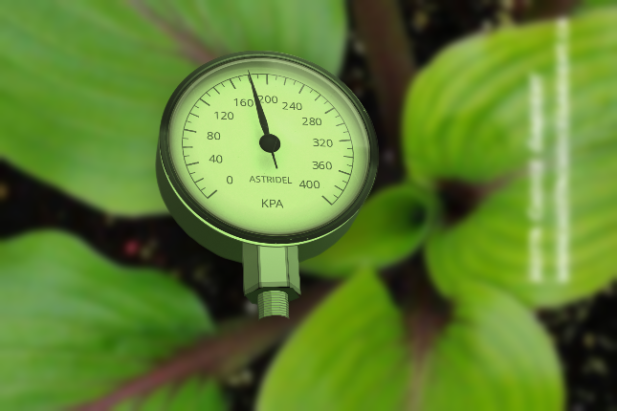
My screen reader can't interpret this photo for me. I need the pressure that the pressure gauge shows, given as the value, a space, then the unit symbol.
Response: 180 kPa
